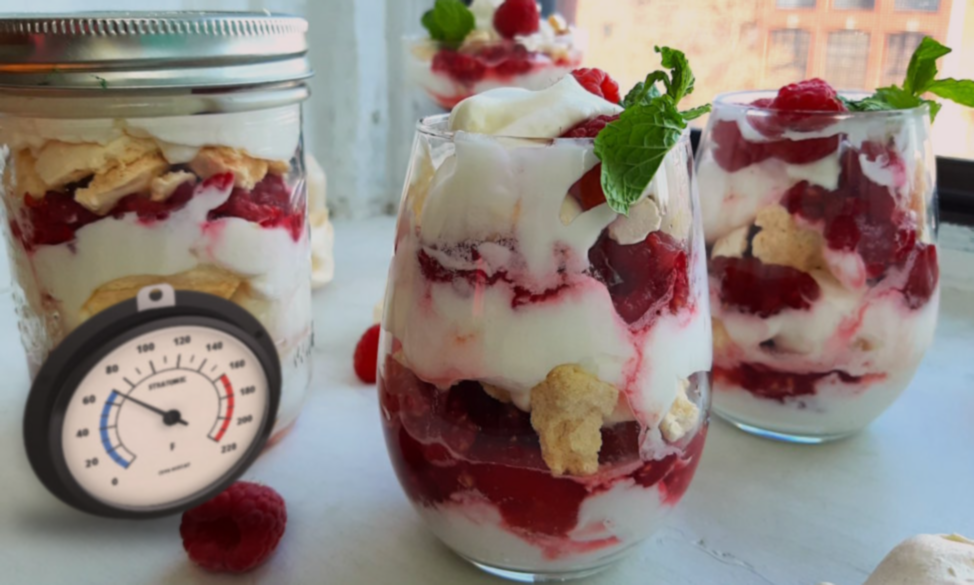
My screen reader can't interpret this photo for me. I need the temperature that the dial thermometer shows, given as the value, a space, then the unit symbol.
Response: 70 °F
